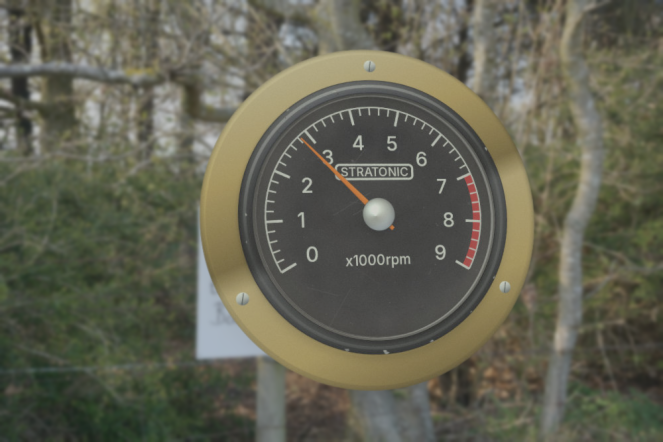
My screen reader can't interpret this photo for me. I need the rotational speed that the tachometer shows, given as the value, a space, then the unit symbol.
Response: 2800 rpm
